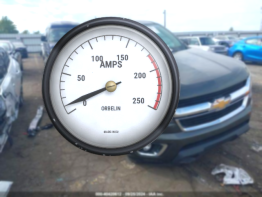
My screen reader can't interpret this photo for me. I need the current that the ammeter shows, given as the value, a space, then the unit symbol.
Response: 10 A
